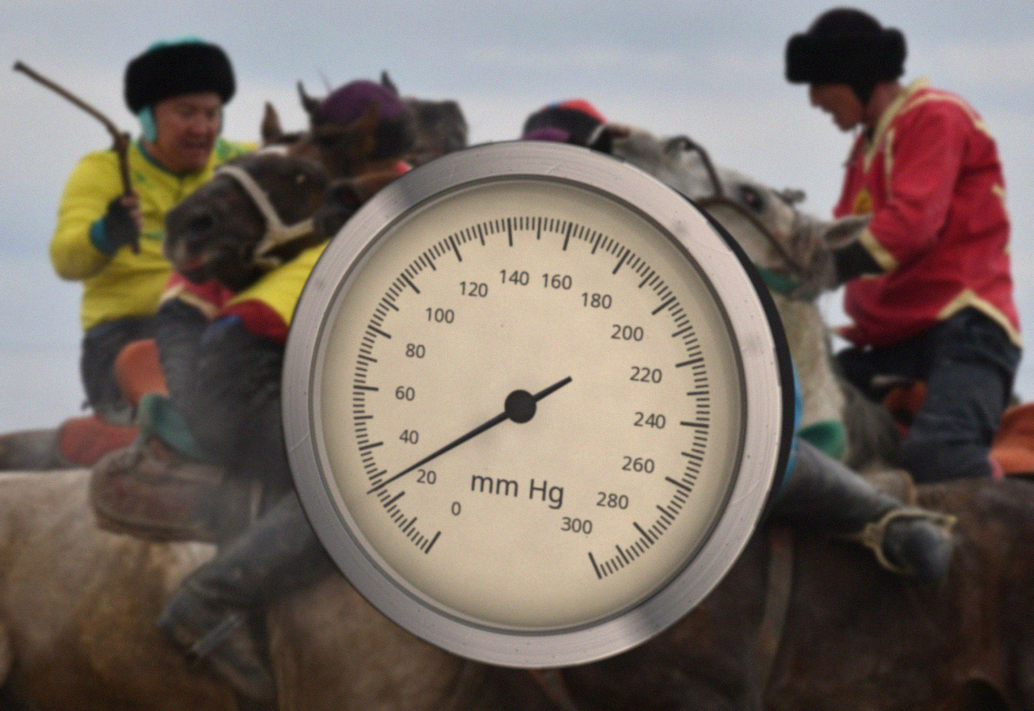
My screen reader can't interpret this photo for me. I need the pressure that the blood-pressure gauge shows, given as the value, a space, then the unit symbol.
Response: 26 mmHg
